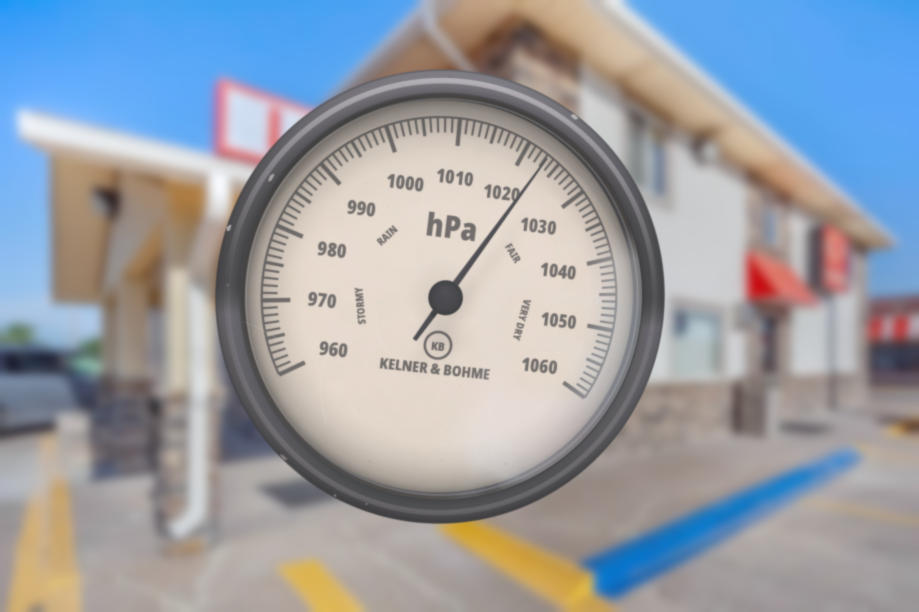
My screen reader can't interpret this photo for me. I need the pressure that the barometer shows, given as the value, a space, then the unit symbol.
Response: 1023 hPa
